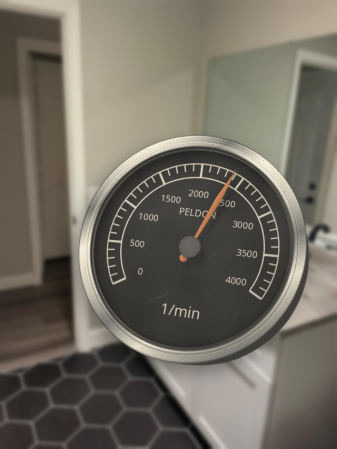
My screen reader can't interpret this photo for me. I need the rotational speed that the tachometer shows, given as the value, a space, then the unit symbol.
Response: 2400 rpm
